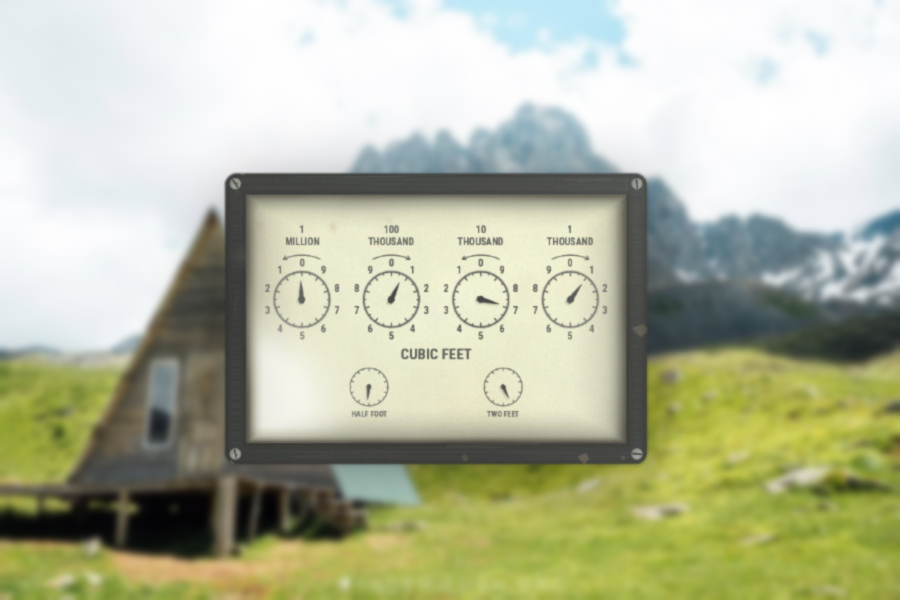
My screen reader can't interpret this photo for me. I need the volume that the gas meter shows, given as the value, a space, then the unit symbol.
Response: 7100 ft³
